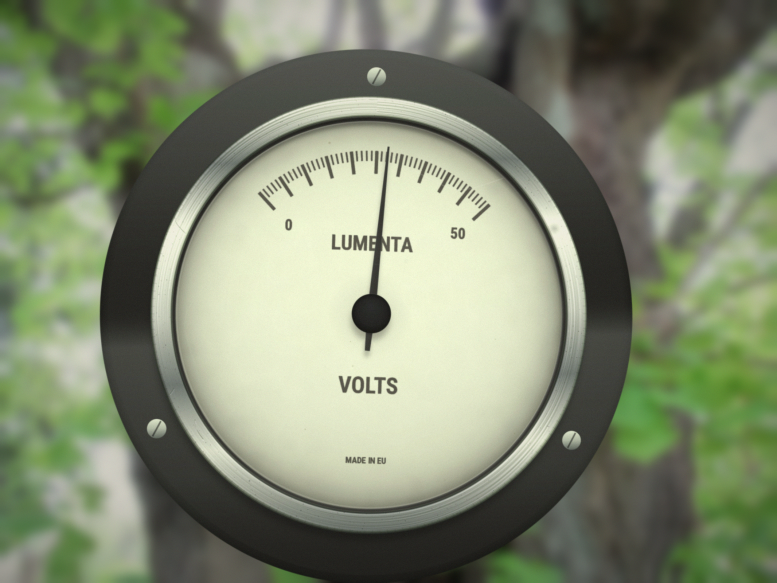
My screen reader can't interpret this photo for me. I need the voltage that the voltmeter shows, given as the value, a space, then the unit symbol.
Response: 27 V
